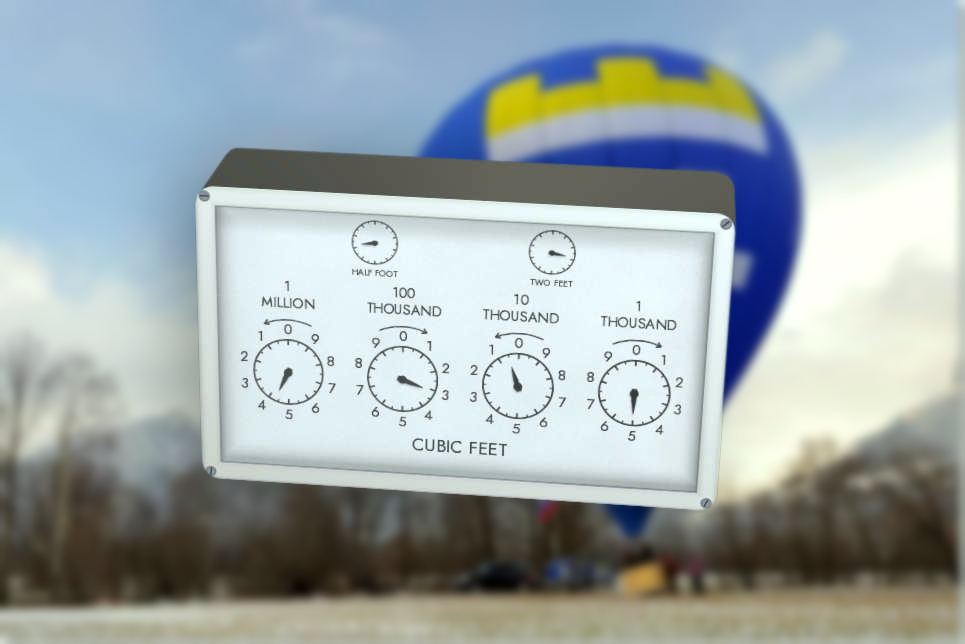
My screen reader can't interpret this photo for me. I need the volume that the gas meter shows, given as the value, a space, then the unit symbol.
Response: 430500 ft³
